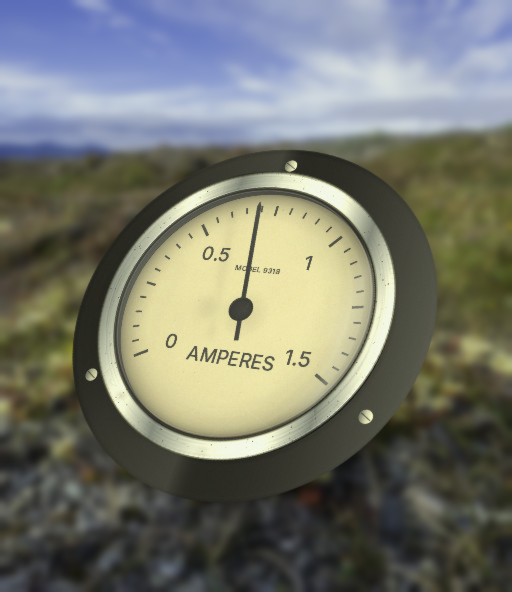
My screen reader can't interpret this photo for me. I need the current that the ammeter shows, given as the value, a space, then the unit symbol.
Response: 0.7 A
